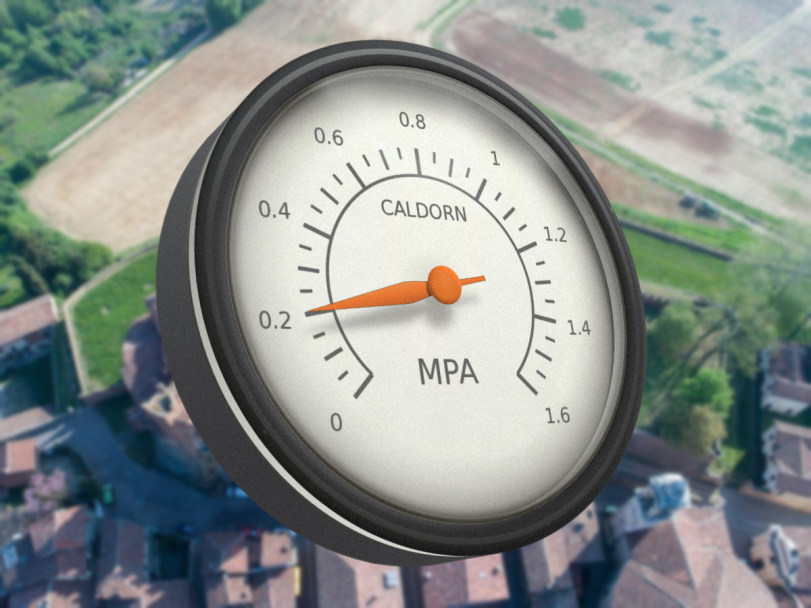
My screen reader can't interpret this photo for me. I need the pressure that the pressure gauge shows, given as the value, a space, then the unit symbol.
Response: 0.2 MPa
